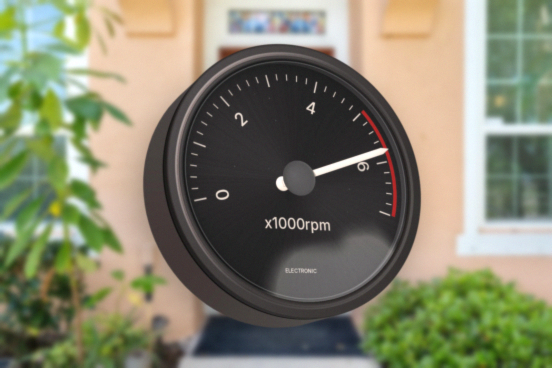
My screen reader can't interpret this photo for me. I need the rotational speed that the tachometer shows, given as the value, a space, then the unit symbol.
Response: 5800 rpm
